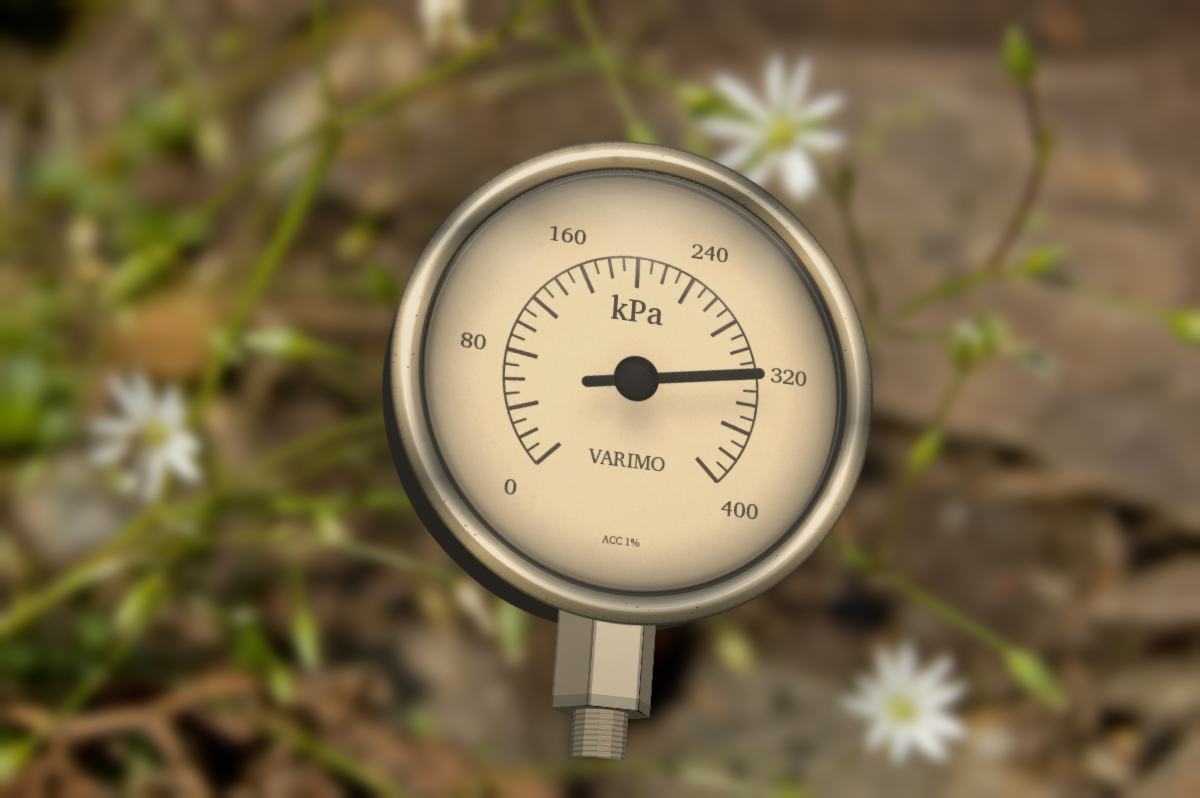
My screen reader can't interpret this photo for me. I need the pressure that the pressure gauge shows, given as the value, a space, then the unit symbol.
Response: 320 kPa
